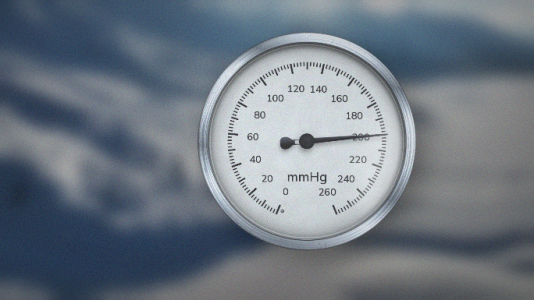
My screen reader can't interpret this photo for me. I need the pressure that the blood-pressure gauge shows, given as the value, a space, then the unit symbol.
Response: 200 mmHg
